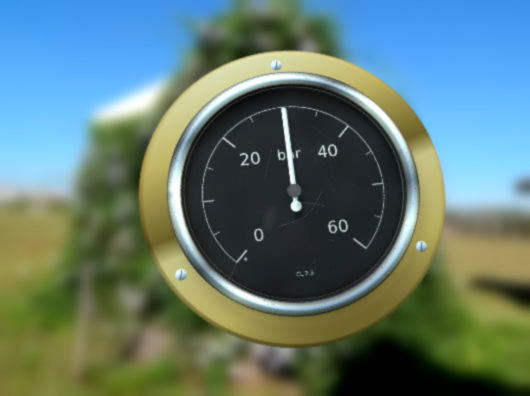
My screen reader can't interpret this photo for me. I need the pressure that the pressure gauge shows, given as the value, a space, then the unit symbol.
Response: 30 bar
